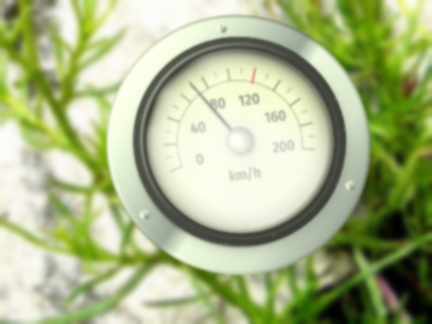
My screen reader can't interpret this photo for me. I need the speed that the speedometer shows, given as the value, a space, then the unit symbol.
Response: 70 km/h
